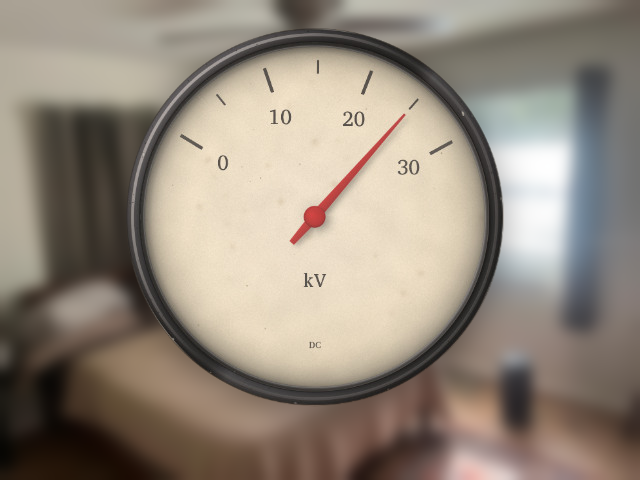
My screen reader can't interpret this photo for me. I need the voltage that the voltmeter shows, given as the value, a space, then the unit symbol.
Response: 25 kV
